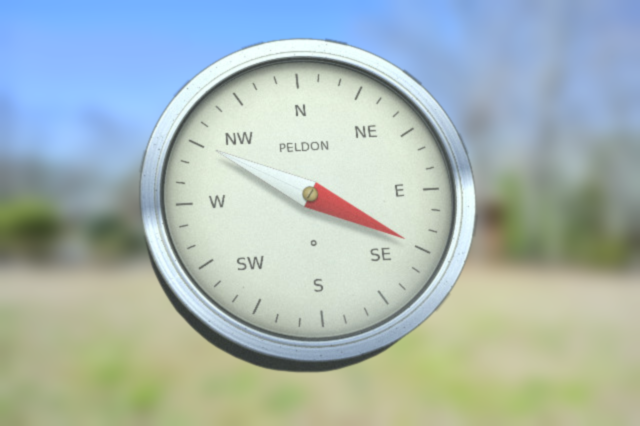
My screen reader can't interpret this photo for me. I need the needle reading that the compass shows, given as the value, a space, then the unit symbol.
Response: 120 °
